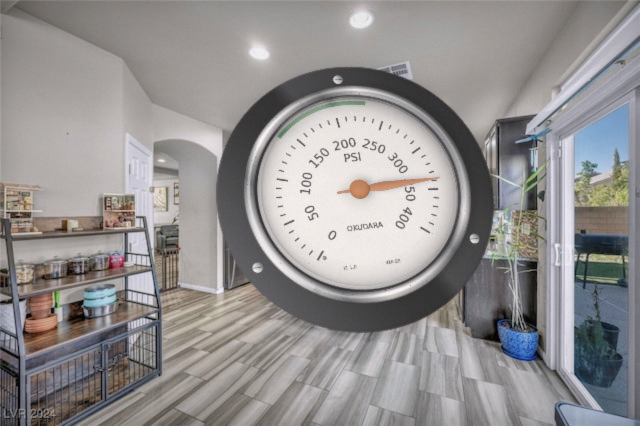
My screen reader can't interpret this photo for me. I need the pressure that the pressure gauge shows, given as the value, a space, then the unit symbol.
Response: 340 psi
